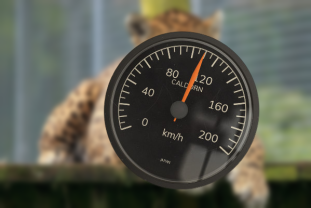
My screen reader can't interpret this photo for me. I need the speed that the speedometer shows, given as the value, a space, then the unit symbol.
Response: 110 km/h
